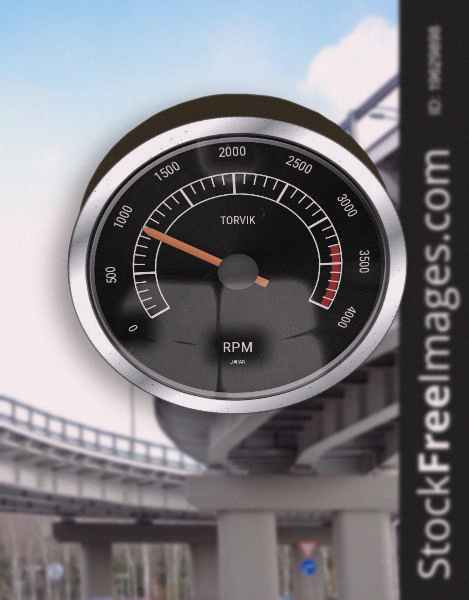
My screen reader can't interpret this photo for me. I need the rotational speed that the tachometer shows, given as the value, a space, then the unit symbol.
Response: 1000 rpm
